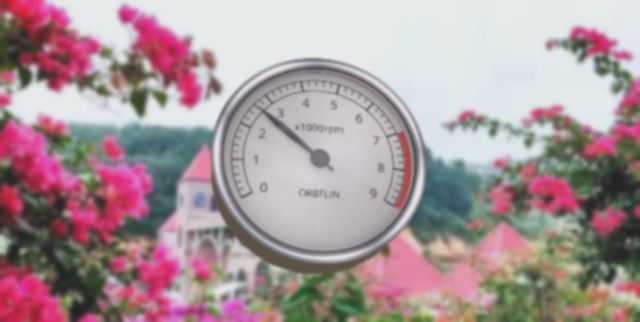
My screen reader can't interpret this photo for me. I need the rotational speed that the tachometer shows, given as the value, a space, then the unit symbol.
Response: 2600 rpm
